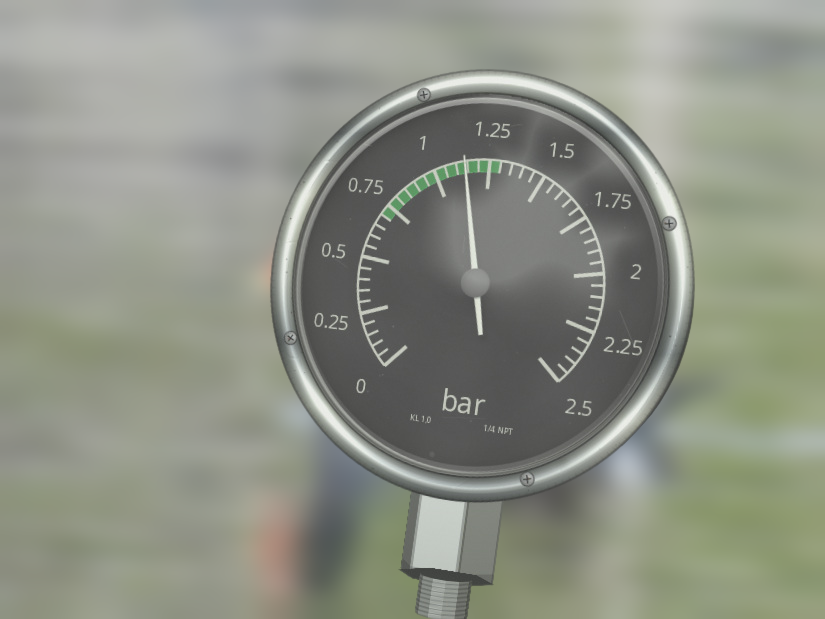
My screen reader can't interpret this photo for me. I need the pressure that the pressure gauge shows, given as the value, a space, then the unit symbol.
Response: 1.15 bar
